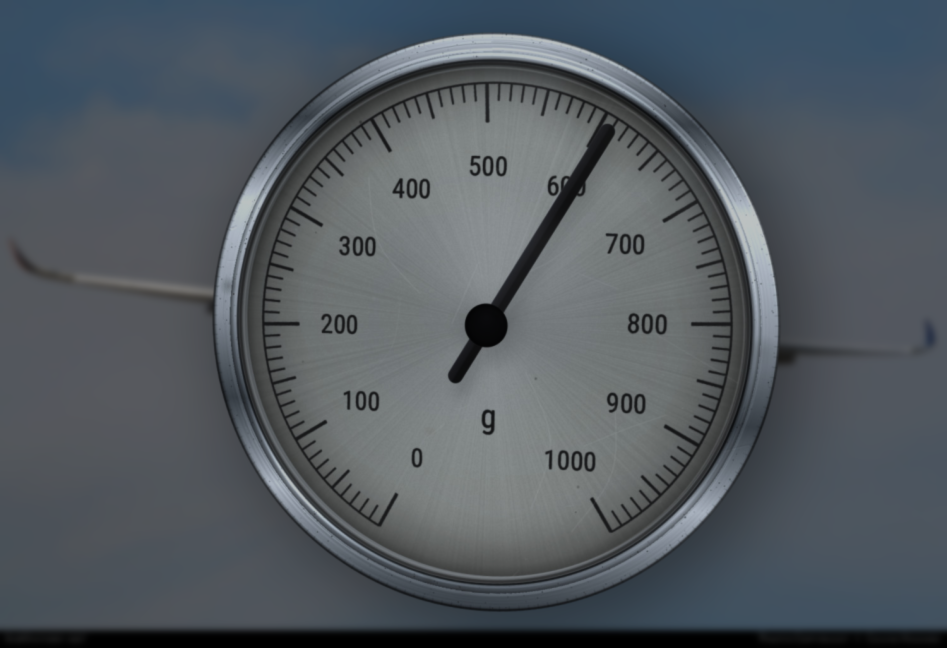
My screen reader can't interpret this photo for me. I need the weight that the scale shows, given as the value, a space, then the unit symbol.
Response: 610 g
